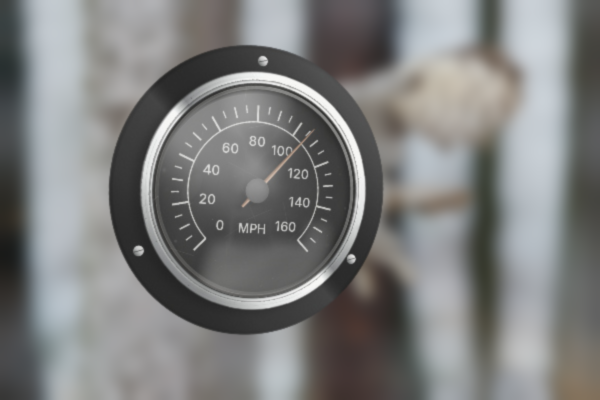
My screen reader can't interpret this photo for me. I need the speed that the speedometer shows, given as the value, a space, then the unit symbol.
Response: 105 mph
